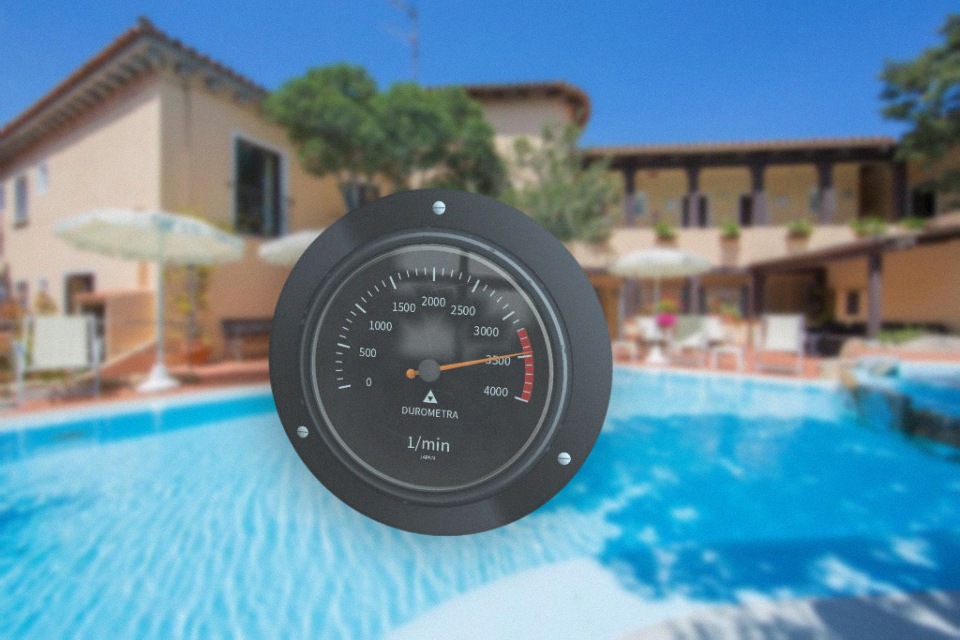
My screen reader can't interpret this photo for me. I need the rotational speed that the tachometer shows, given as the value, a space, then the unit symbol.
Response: 3450 rpm
